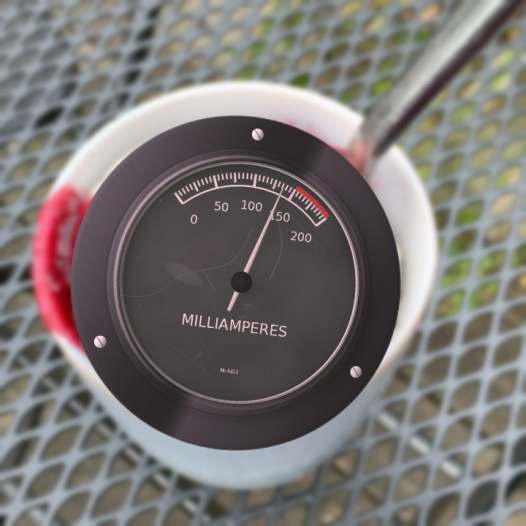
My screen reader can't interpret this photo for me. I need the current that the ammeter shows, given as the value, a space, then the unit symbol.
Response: 135 mA
